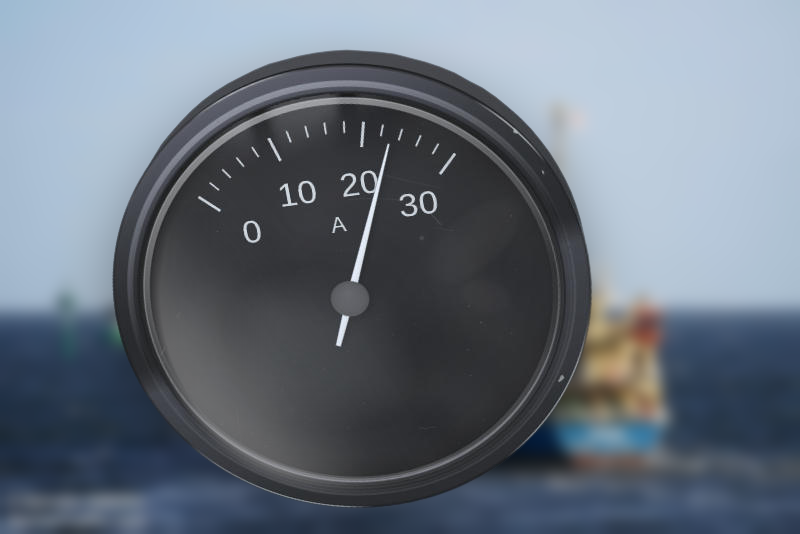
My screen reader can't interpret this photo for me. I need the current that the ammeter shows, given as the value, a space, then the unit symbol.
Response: 23 A
